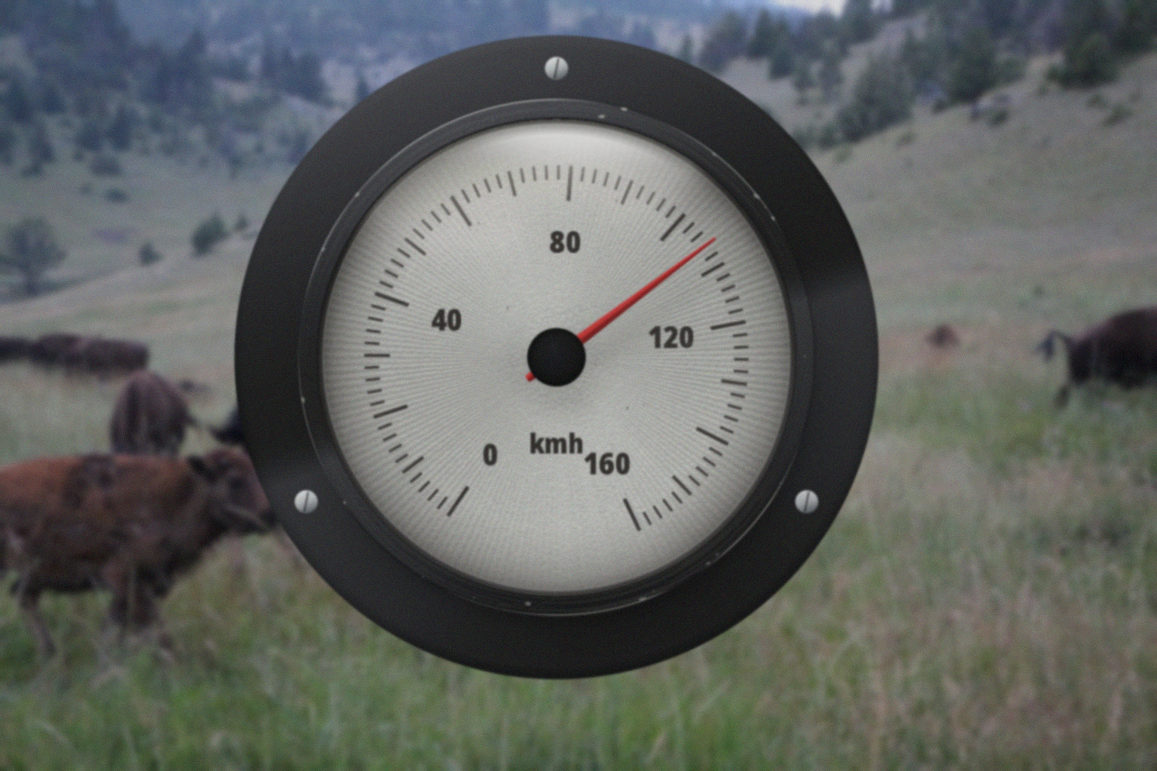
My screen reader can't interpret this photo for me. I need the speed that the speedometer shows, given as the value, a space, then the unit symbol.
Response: 106 km/h
